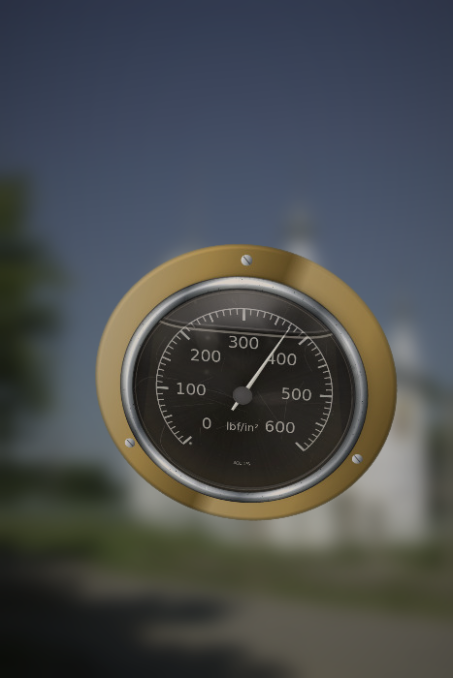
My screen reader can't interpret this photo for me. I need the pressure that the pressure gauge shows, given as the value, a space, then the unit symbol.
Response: 370 psi
